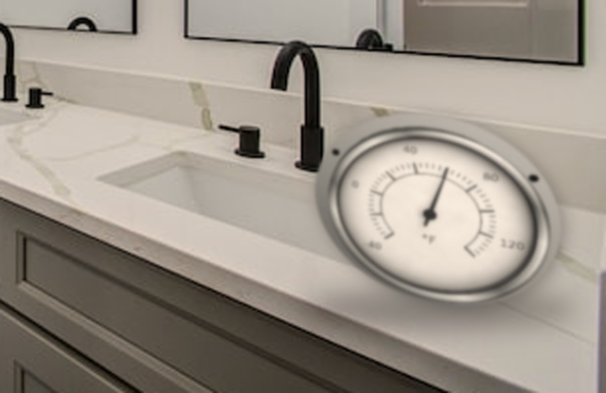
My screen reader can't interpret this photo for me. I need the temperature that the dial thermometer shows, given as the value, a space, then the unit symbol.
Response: 60 °F
